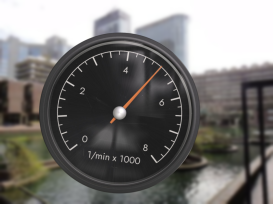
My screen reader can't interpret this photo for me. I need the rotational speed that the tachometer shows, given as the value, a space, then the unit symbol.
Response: 5000 rpm
